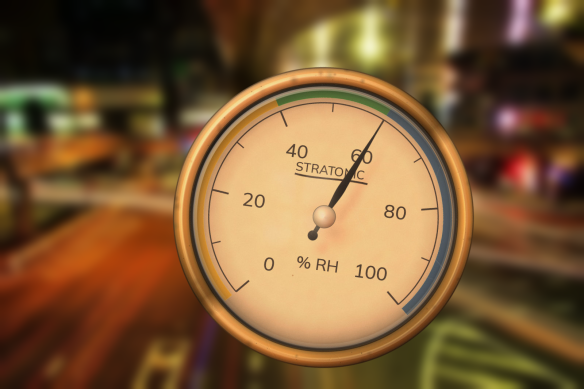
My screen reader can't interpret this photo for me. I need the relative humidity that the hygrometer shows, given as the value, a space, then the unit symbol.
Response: 60 %
